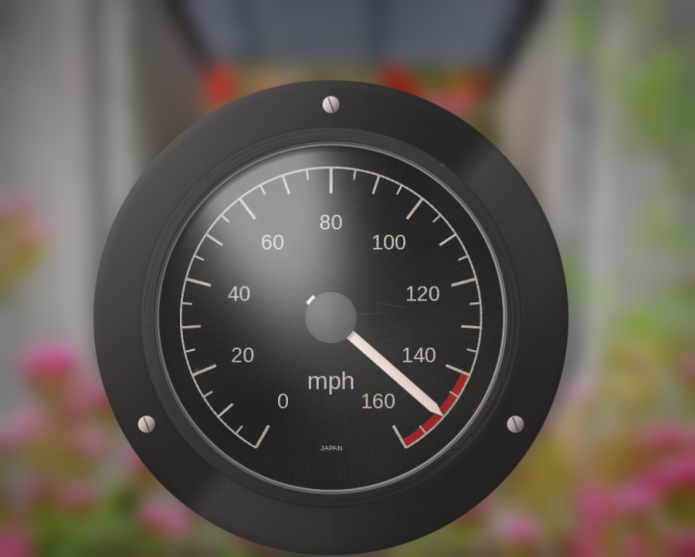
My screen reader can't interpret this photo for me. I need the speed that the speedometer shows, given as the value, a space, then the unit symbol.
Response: 150 mph
